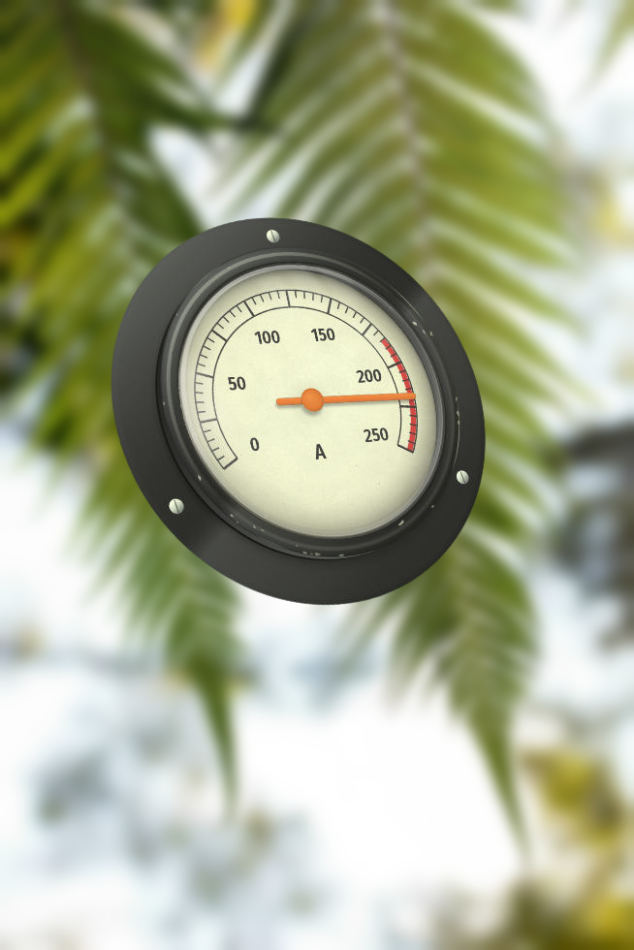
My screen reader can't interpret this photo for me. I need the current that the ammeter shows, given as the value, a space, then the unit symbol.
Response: 220 A
